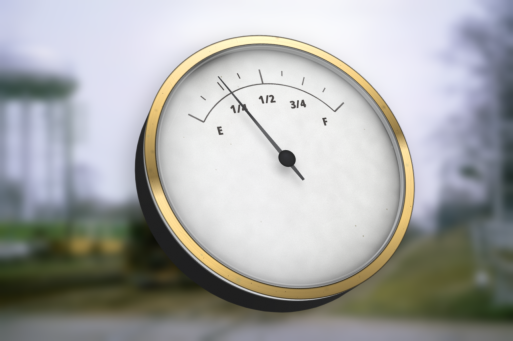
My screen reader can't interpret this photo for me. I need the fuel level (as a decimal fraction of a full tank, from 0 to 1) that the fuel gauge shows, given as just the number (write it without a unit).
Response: 0.25
